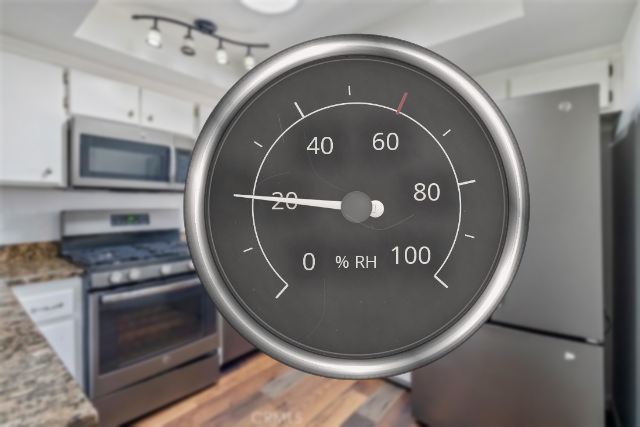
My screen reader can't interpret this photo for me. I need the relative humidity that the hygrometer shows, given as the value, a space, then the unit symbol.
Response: 20 %
